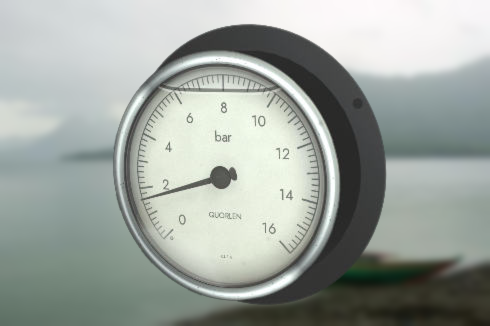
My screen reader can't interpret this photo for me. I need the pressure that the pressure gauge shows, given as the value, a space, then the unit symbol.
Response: 1.6 bar
